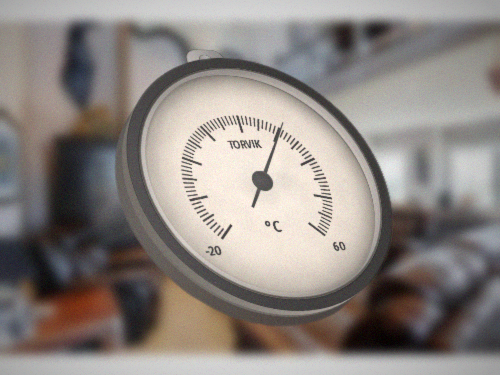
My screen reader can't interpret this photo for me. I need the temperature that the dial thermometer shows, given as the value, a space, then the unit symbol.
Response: 30 °C
